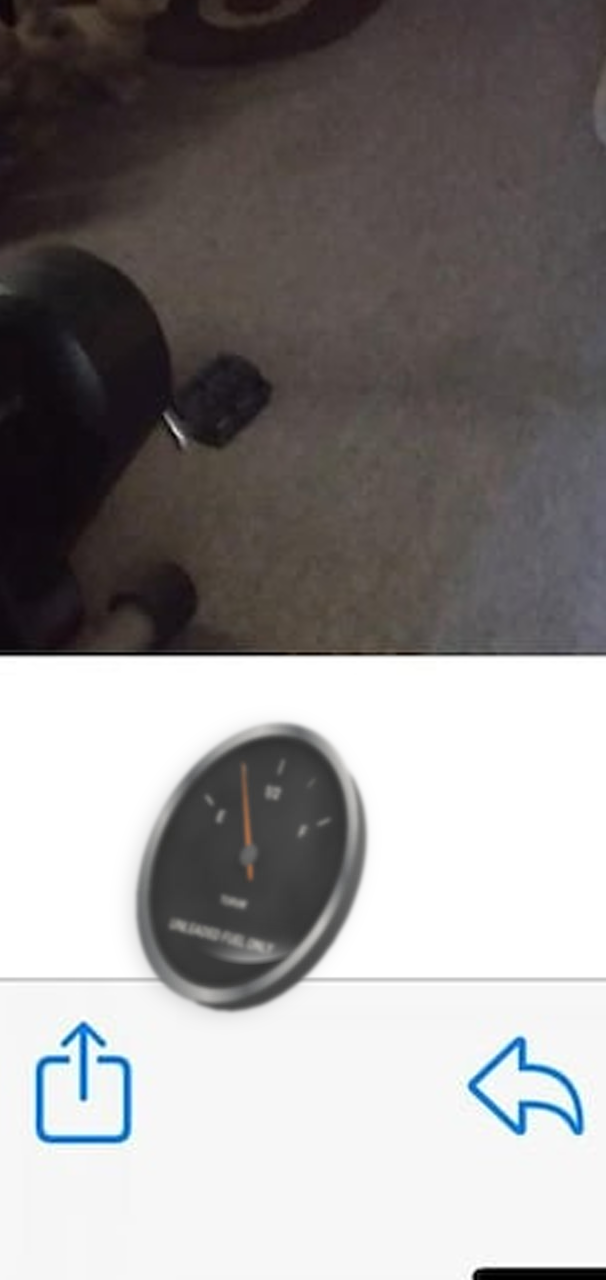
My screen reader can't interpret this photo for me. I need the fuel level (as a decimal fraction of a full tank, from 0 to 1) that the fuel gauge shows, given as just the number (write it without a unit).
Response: 0.25
